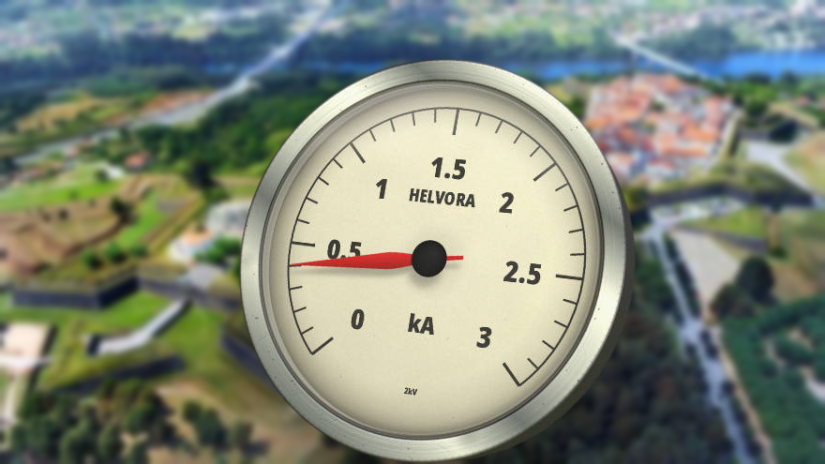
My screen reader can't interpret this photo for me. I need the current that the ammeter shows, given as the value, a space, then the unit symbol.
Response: 0.4 kA
